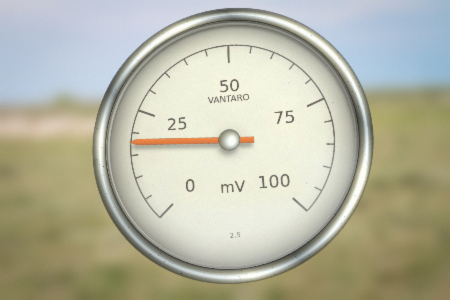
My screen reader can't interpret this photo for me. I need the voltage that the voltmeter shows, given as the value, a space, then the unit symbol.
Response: 17.5 mV
